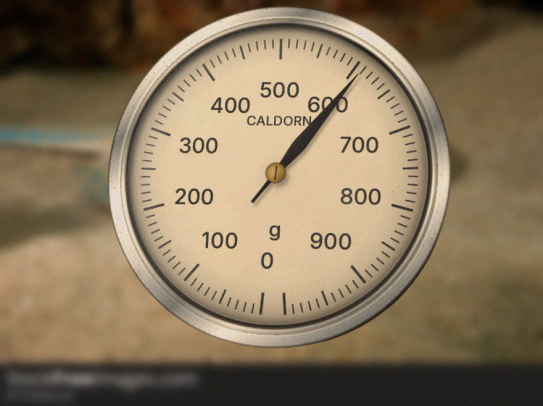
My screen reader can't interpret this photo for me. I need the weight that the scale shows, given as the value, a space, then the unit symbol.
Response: 610 g
